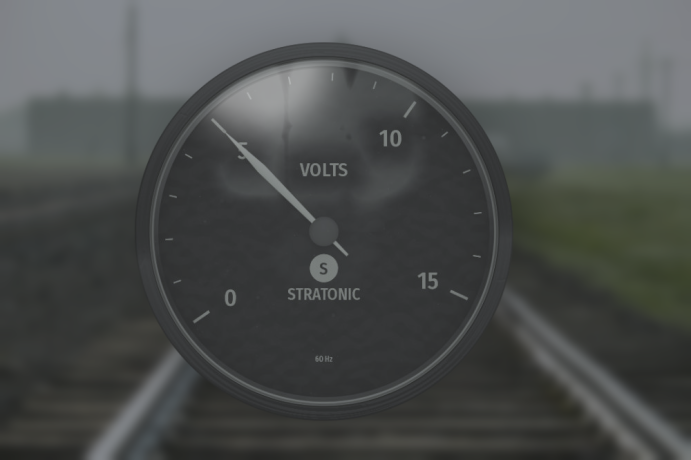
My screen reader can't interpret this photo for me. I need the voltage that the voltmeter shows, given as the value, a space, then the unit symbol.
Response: 5 V
